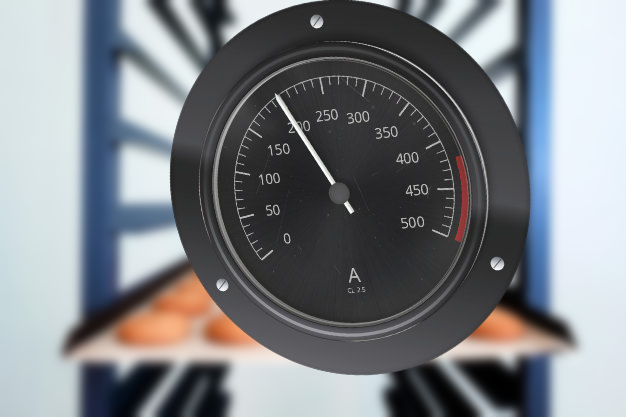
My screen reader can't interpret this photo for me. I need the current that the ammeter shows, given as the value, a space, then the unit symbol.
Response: 200 A
